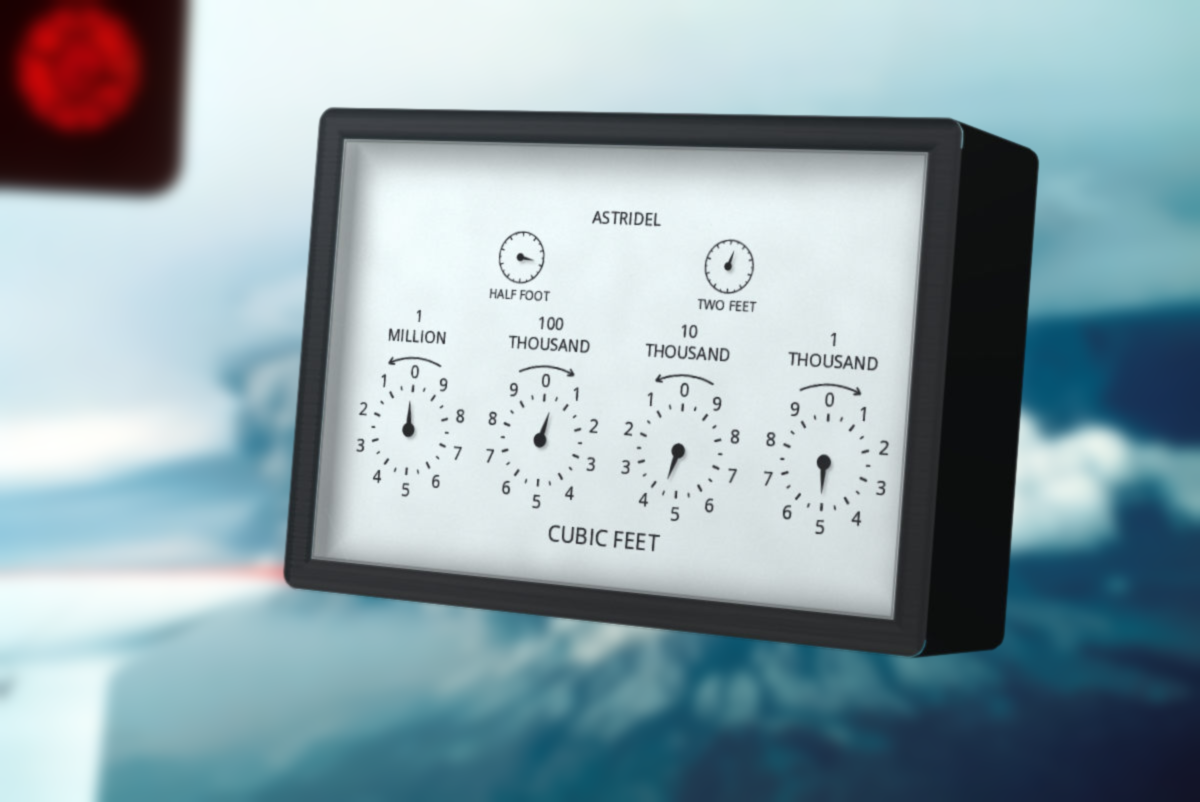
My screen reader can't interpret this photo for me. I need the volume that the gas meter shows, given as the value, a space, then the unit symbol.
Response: 4500 ft³
